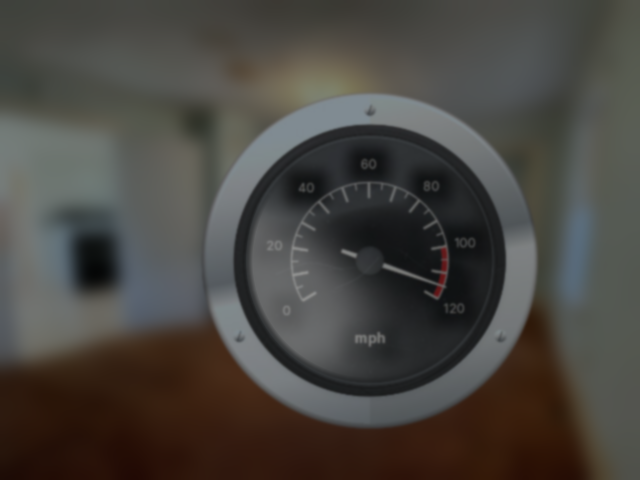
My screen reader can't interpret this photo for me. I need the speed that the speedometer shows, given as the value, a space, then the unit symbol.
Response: 115 mph
